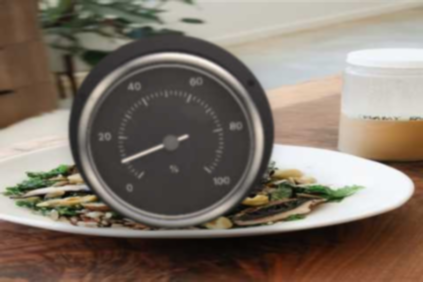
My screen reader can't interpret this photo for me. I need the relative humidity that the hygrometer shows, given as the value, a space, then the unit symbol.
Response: 10 %
